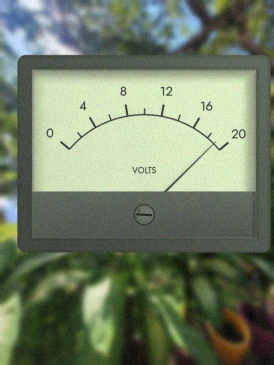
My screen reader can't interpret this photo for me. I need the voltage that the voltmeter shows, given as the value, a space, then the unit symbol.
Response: 19 V
